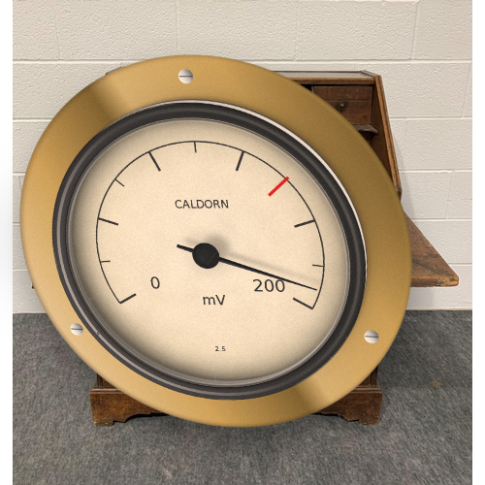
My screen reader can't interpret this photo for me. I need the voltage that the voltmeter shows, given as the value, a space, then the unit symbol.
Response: 190 mV
